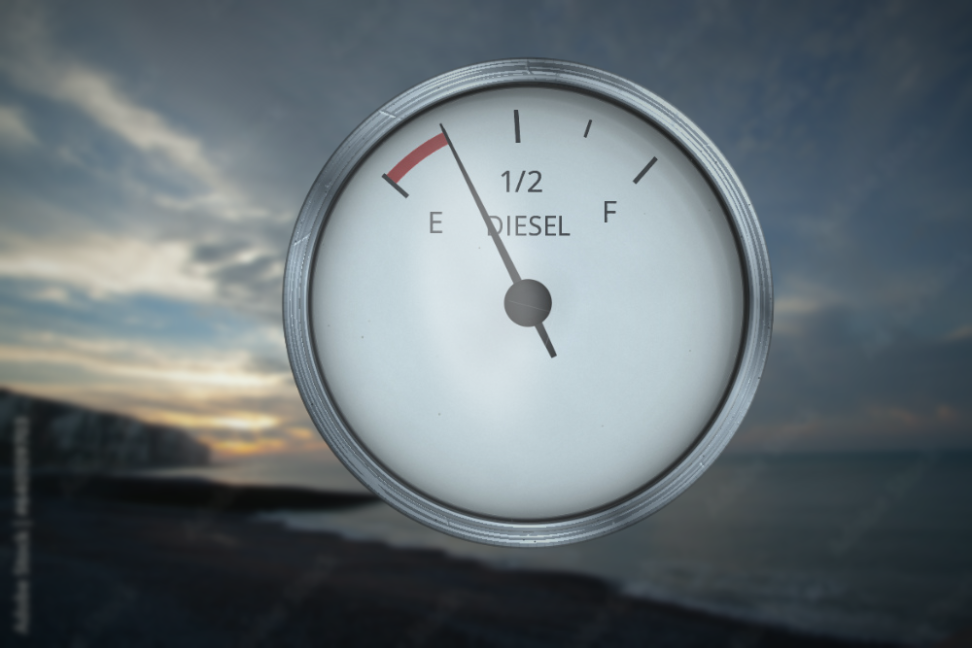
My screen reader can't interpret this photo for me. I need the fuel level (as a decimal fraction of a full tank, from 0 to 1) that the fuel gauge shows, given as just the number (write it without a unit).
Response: 0.25
